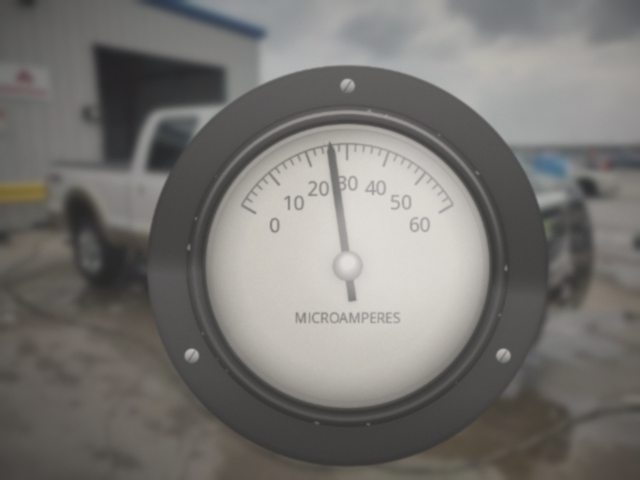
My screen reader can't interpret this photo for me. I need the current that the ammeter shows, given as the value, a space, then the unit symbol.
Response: 26 µA
